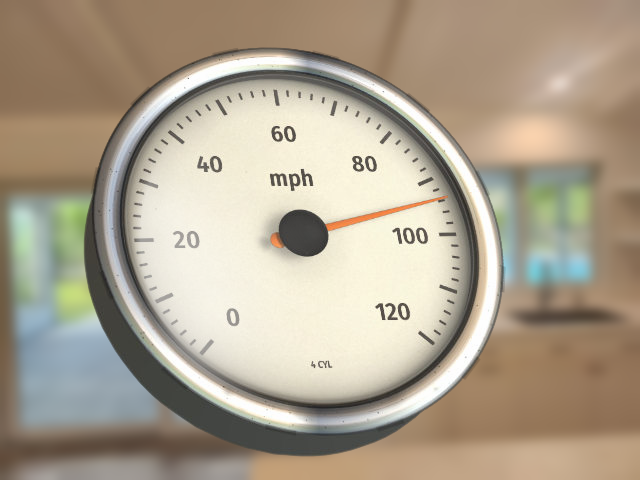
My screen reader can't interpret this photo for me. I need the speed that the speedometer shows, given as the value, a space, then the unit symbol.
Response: 94 mph
